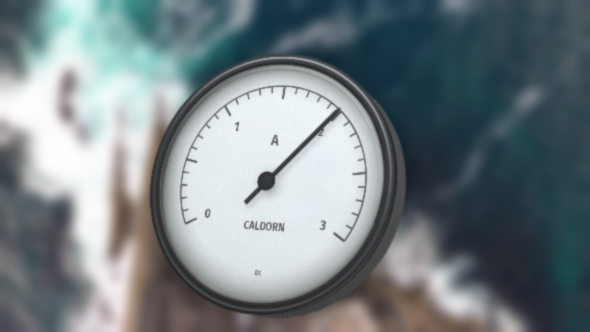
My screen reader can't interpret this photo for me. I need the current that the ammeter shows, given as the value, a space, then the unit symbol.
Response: 2 A
